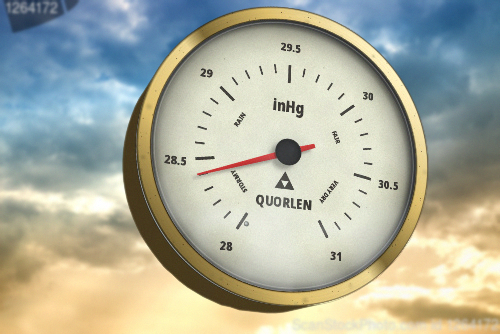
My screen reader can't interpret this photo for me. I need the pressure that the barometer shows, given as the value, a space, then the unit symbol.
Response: 28.4 inHg
